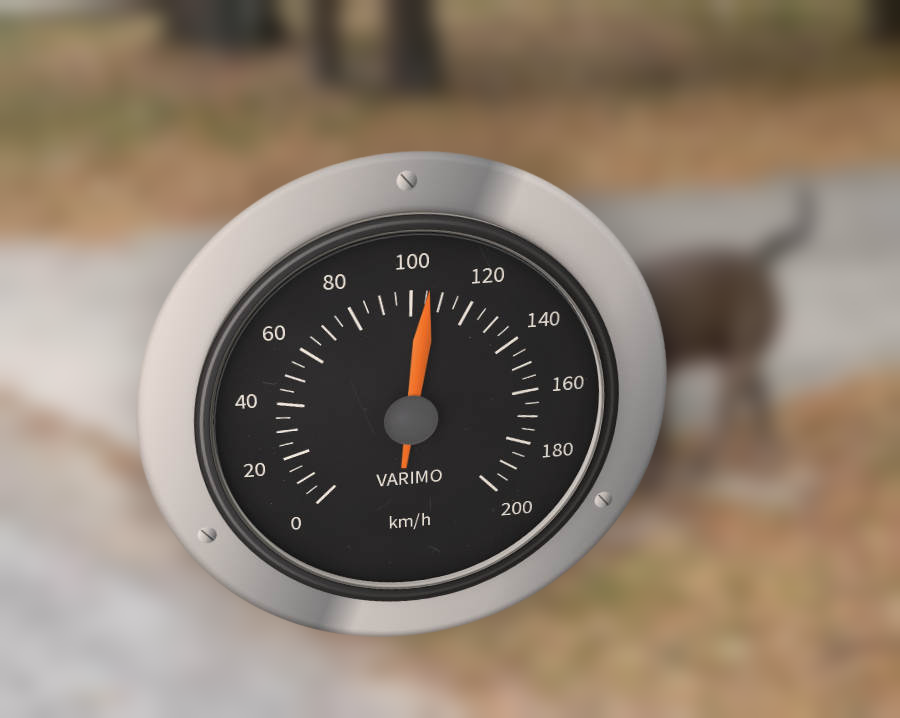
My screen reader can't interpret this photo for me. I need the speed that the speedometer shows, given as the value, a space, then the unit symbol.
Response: 105 km/h
